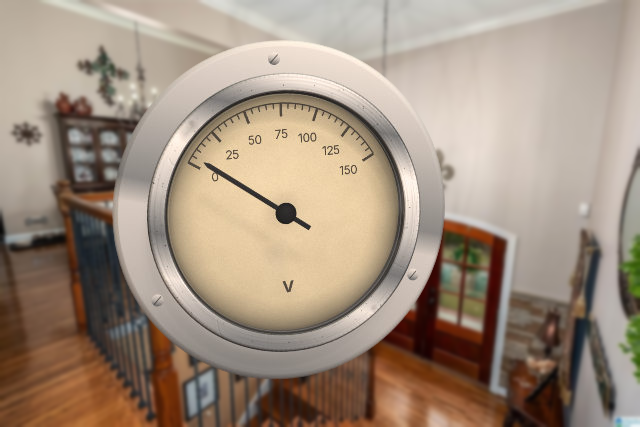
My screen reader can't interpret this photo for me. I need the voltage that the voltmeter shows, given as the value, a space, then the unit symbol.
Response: 5 V
